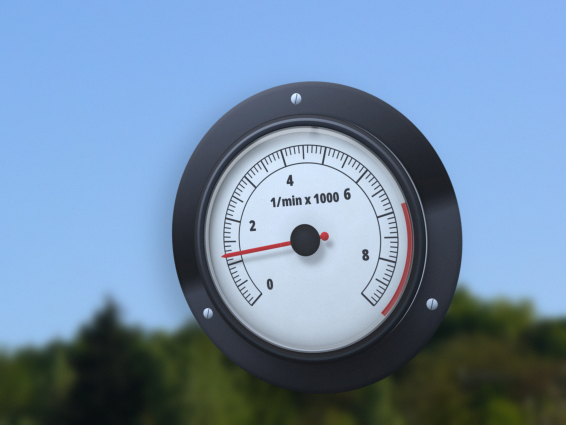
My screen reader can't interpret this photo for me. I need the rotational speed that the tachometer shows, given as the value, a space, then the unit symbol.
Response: 1200 rpm
